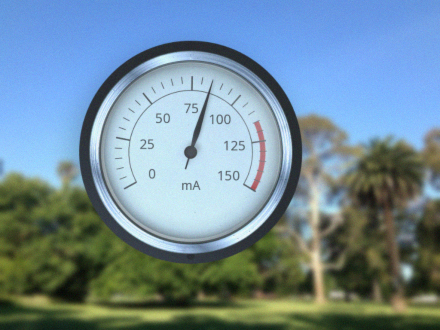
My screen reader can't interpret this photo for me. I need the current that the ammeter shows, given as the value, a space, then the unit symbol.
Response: 85 mA
